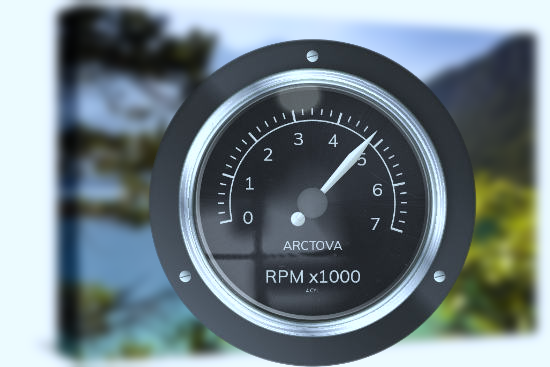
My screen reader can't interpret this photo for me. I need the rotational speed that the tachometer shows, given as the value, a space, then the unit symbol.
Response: 4800 rpm
